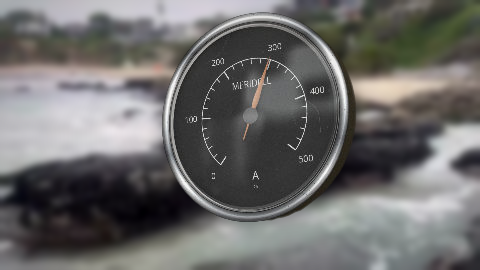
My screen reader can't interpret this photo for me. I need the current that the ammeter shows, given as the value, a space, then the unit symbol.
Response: 300 A
